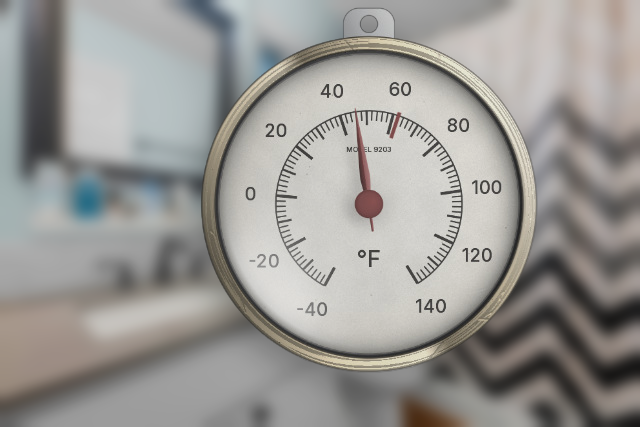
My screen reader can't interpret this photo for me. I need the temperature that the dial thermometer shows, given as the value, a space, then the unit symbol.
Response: 46 °F
